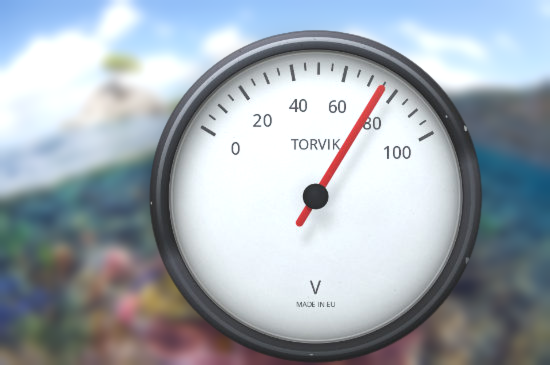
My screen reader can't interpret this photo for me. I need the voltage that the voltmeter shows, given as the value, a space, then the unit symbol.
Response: 75 V
